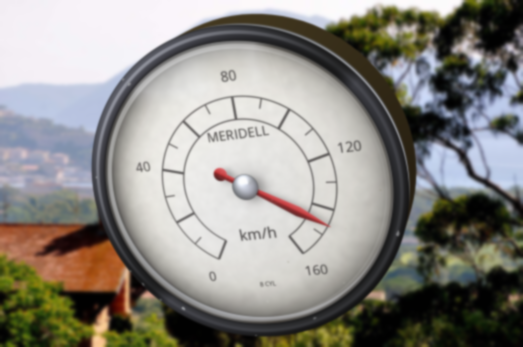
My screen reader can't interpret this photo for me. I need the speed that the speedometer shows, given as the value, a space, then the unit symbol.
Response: 145 km/h
